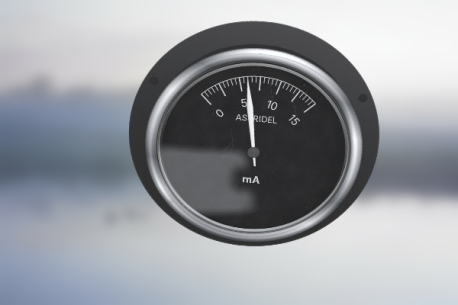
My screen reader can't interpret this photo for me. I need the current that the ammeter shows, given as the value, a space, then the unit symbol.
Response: 6 mA
